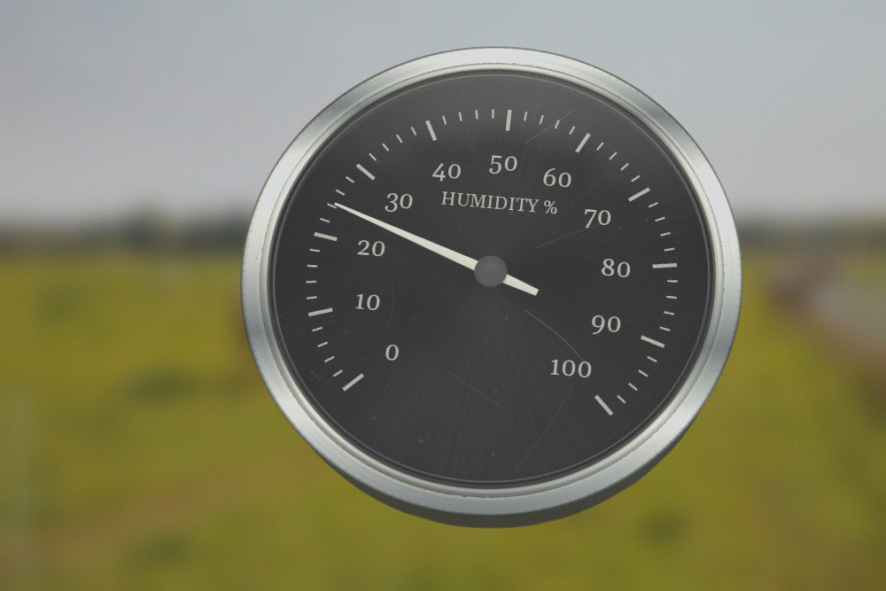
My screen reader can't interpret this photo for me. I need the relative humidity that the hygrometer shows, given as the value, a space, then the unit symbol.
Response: 24 %
